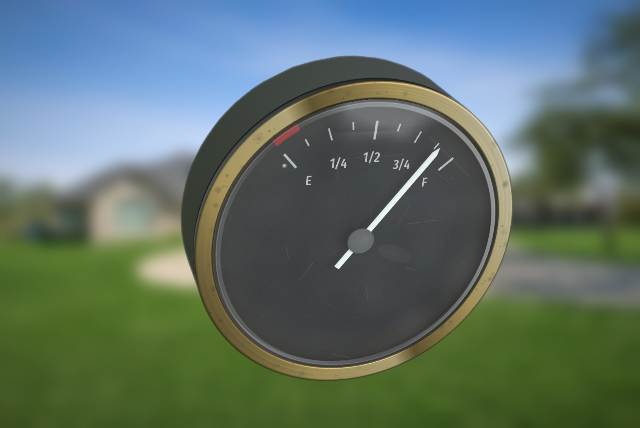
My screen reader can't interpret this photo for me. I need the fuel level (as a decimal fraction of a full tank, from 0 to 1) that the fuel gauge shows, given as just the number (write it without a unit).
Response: 0.875
